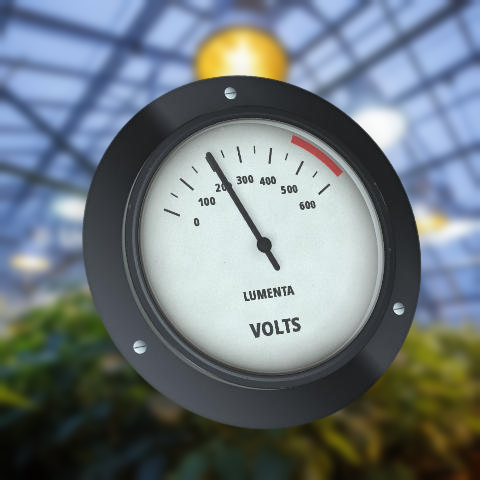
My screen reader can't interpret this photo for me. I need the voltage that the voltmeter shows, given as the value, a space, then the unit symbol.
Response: 200 V
